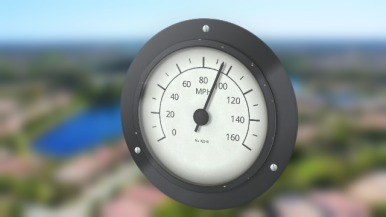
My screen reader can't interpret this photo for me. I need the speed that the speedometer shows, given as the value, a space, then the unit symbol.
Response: 95 mph
